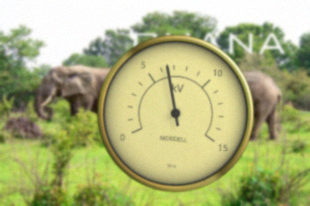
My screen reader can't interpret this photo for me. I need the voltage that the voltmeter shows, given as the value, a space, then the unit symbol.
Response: 6.5 kV
